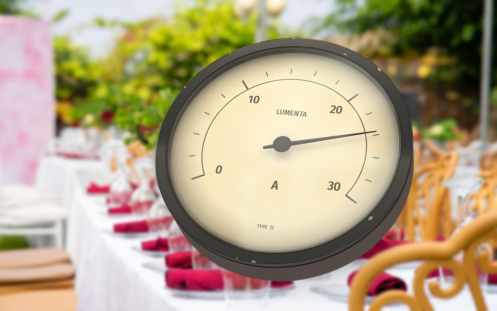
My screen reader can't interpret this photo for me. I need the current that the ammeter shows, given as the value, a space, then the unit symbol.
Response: 24 A
